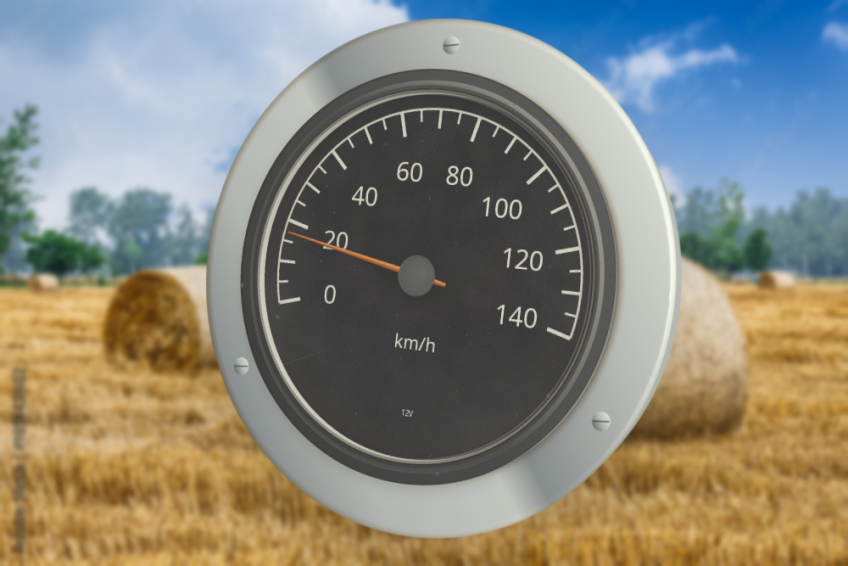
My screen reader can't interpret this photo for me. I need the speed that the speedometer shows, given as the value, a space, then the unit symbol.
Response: 17.5 km/h
